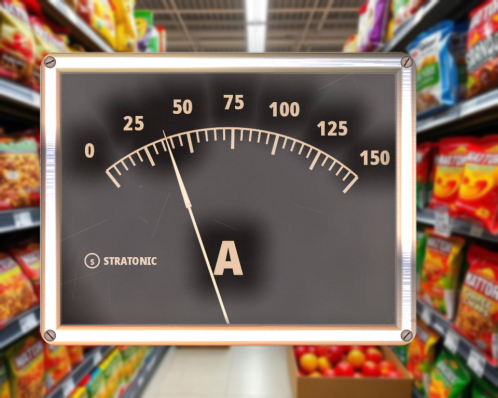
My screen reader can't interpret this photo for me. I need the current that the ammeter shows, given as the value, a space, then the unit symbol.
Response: 37.5 A
